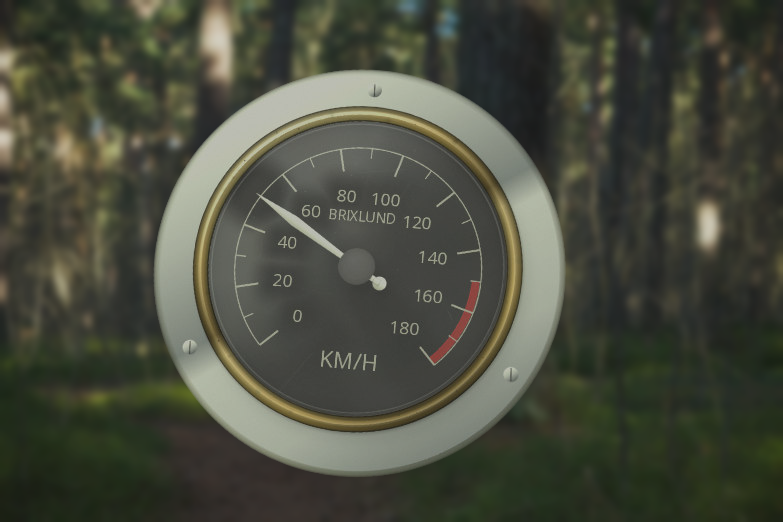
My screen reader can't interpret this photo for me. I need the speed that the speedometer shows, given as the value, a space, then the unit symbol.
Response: 50 km/h
